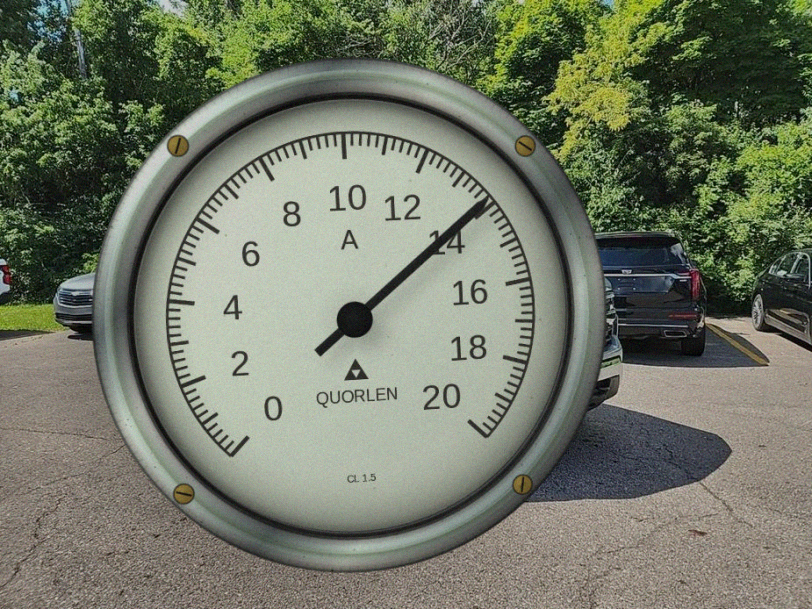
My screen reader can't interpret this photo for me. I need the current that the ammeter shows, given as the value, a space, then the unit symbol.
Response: 13.8 A
